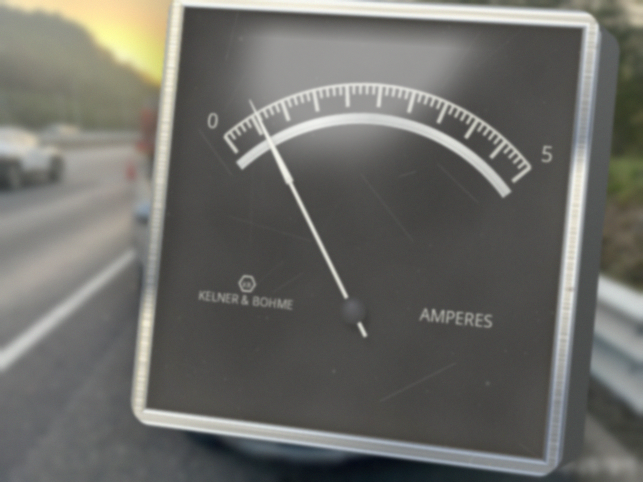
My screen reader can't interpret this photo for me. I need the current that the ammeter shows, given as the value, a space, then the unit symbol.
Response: 0.6 A
